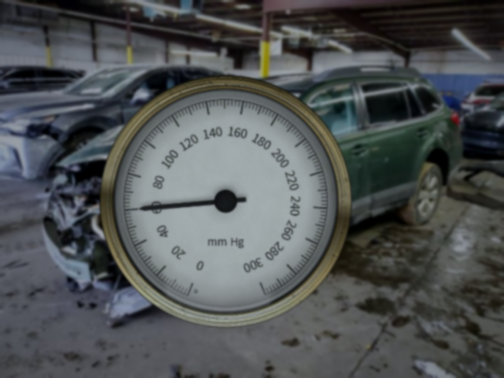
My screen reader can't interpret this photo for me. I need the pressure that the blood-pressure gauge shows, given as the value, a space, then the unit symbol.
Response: 60 mmHg
